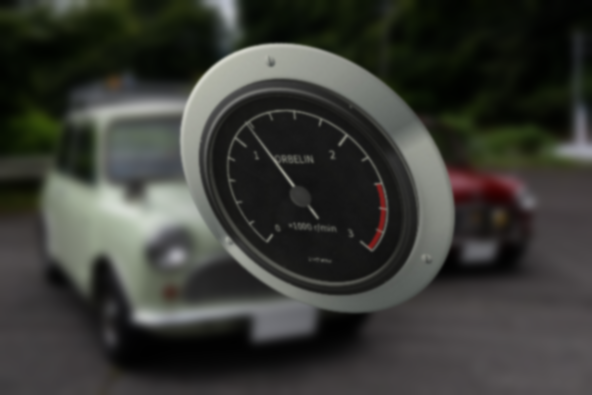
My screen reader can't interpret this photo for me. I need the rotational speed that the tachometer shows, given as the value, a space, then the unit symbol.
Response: 1200 rpm
